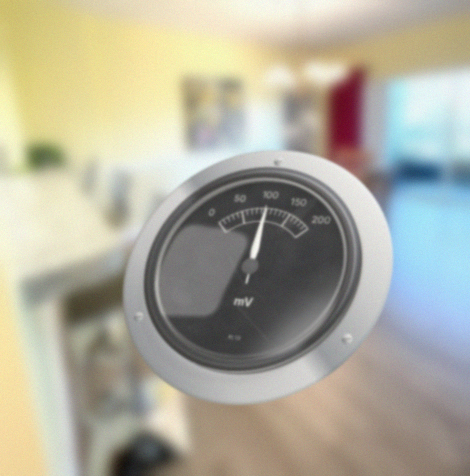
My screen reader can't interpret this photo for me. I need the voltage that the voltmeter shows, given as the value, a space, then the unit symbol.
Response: 100 mV
